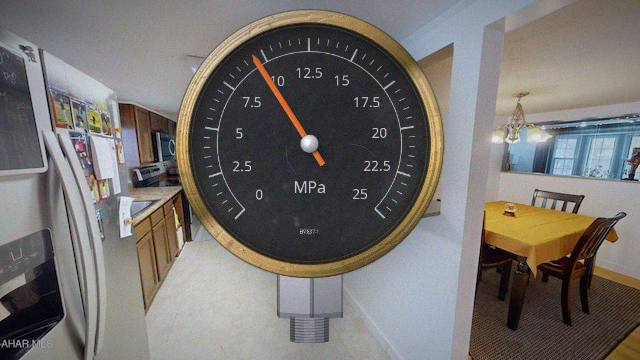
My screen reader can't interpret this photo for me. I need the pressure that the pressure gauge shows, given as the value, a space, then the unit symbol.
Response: 9.5 MPa
